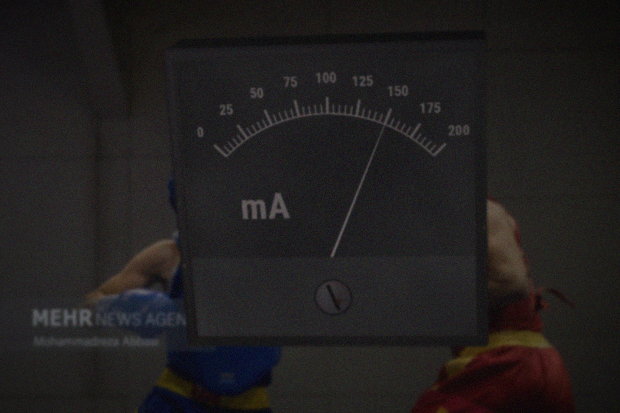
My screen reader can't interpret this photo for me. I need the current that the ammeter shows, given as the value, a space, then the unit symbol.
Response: 150 mA
